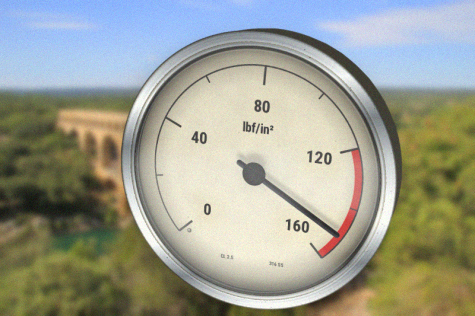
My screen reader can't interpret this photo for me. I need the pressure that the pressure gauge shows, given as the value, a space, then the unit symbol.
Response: 150 psi
